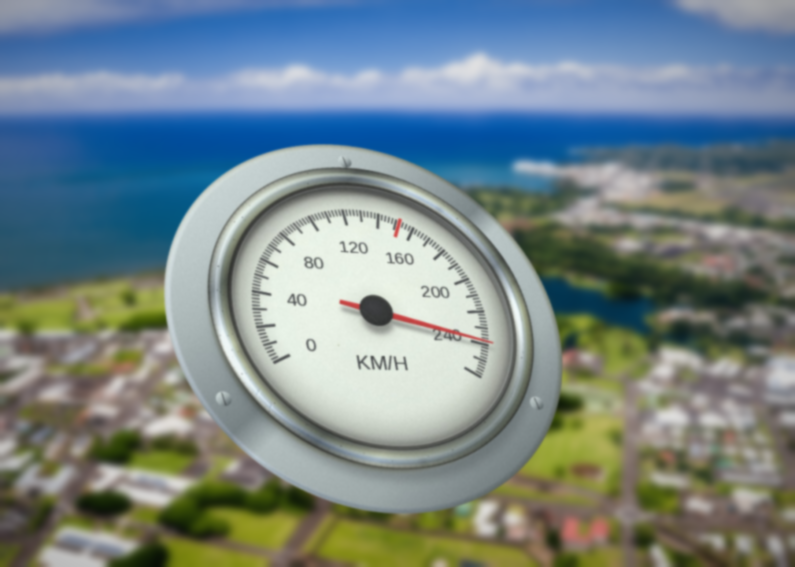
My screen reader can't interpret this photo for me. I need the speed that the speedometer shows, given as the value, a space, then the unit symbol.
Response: 240 km/h
